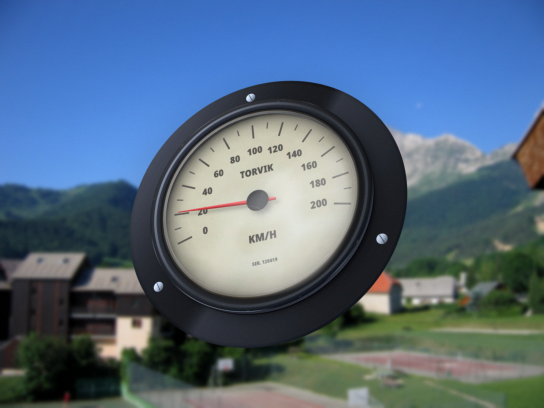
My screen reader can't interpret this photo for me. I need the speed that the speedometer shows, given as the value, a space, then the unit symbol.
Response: 20 km/h
